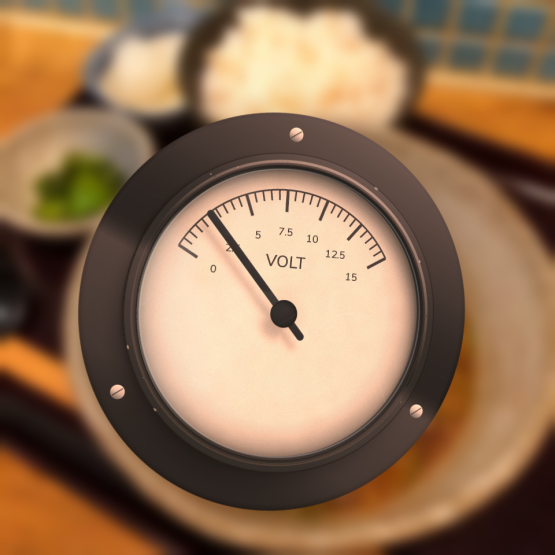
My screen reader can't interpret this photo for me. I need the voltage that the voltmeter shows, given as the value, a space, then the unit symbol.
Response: 2.5 V
